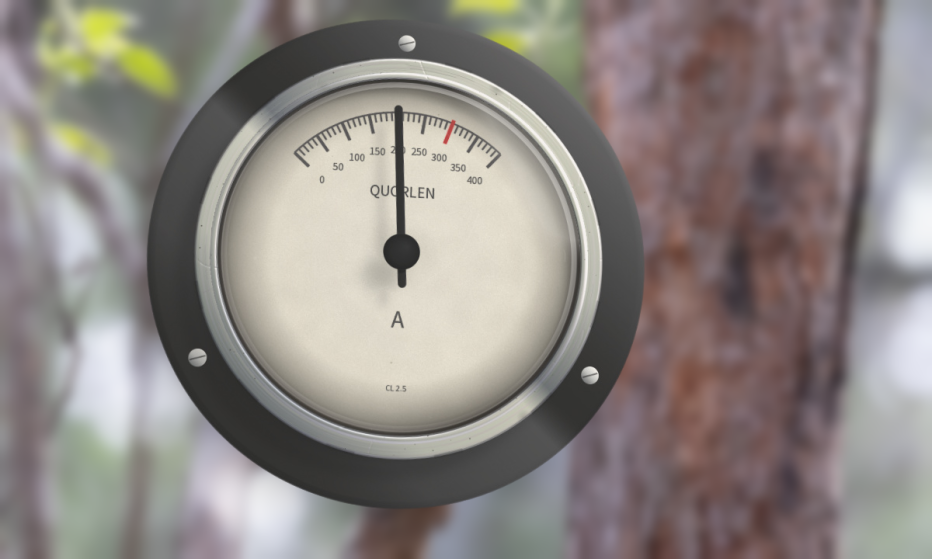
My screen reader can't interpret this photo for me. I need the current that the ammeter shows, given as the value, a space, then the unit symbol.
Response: 200 A
